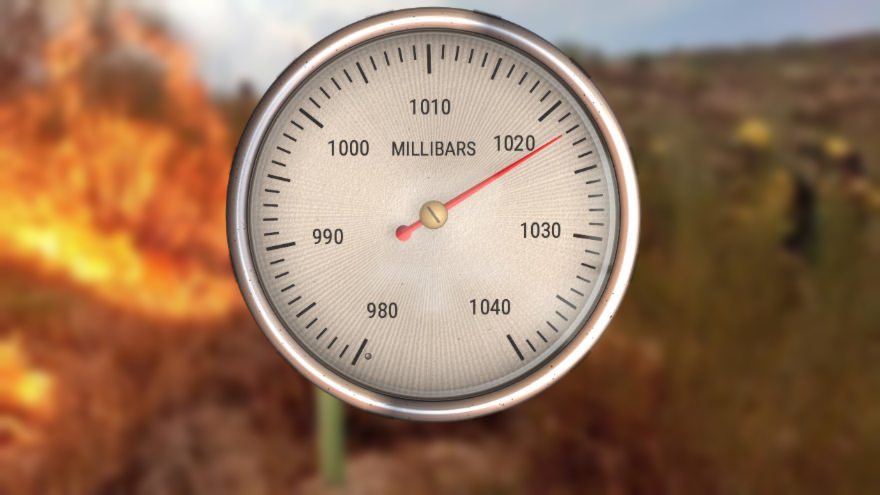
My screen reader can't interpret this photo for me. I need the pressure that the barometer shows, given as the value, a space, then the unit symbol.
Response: 1022 mbar
